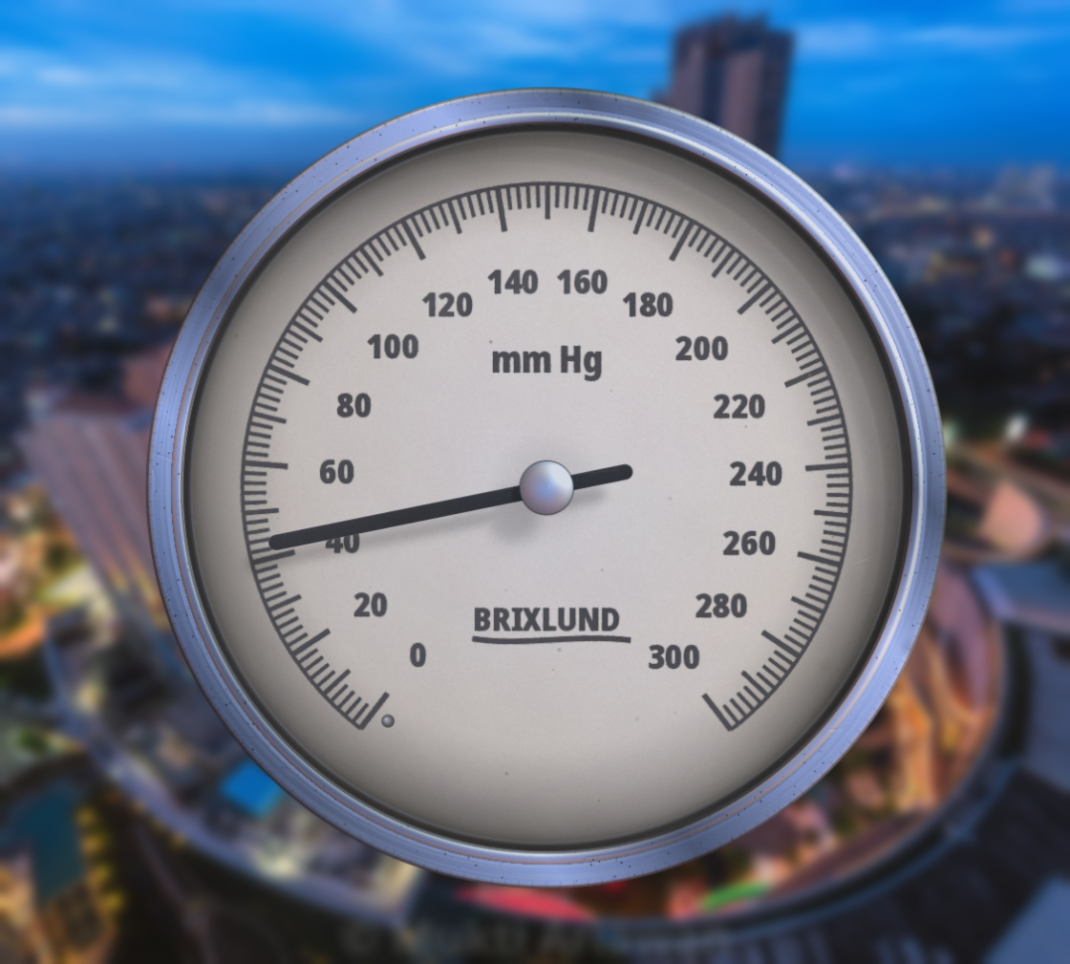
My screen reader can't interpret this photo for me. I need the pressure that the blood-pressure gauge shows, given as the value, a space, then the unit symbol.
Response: 43 mmHg
